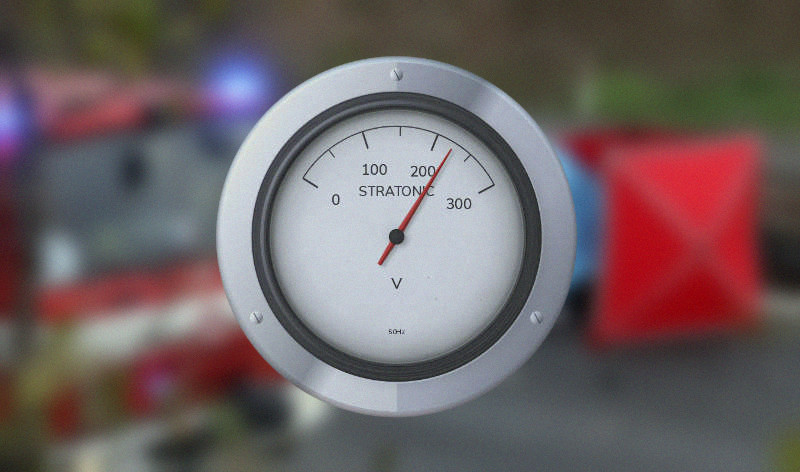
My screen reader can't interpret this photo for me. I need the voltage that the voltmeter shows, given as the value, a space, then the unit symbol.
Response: 225 V
